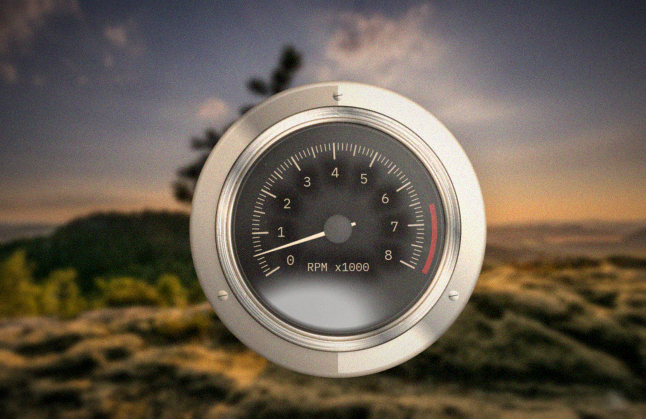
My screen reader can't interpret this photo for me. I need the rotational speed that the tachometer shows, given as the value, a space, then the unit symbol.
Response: 500 rpm
